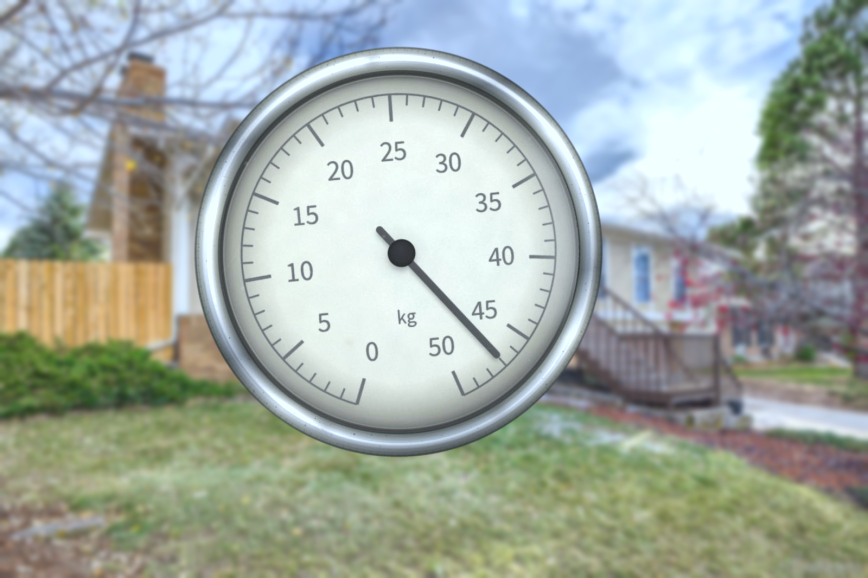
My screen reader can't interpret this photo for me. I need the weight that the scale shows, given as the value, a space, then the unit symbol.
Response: 47 kg
